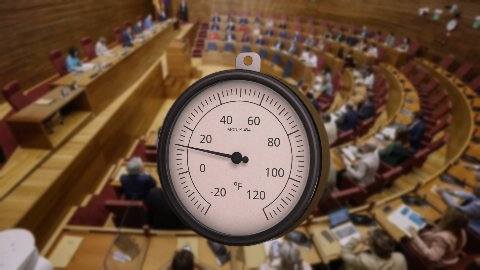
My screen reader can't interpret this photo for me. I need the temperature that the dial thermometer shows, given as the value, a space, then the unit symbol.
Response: 12 °F
